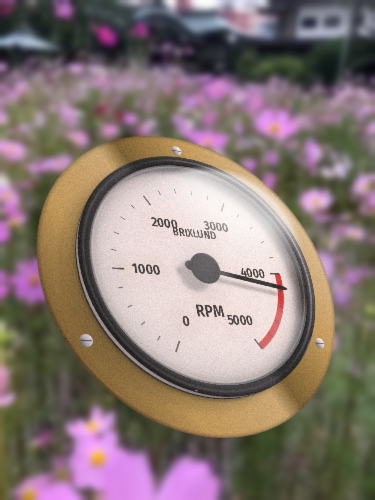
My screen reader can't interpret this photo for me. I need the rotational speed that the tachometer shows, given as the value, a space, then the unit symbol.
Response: 4200 rpm
